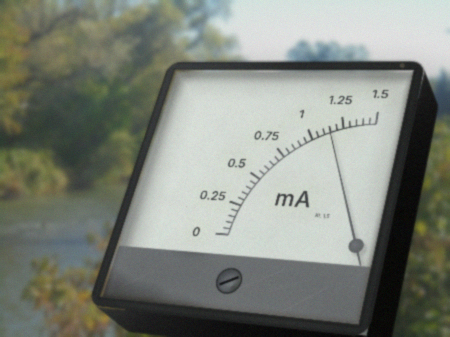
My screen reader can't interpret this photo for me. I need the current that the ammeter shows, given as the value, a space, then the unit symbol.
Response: 1.15 mA
